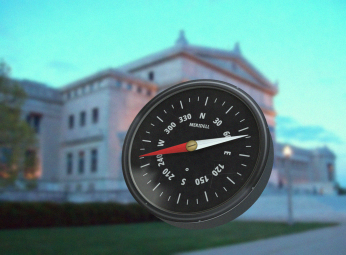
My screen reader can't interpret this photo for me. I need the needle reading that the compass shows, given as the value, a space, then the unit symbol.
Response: 250 °
